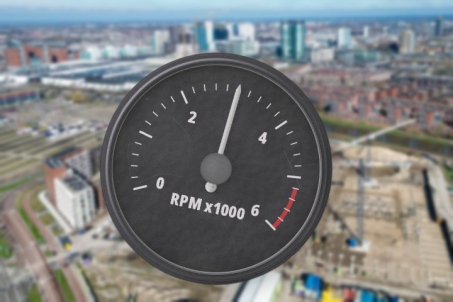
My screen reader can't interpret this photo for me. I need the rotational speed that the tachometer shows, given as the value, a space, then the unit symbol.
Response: 3000 rpm
